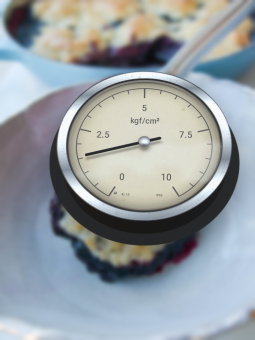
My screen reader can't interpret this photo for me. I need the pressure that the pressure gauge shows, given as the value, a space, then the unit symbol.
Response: 1.5 kg/cm²
